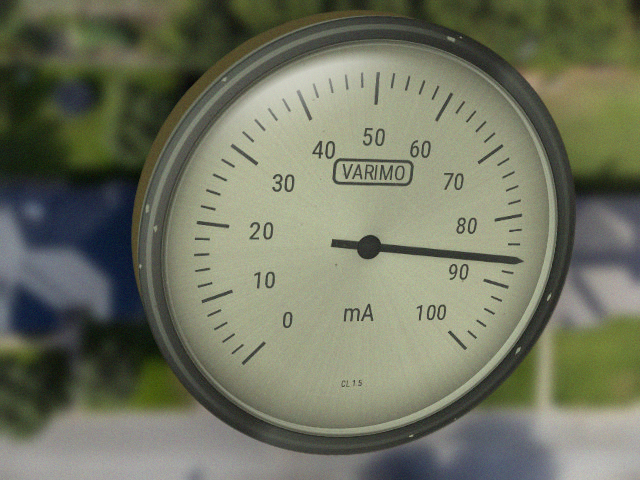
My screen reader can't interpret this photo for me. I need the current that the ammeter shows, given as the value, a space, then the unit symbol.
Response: 86 mA
